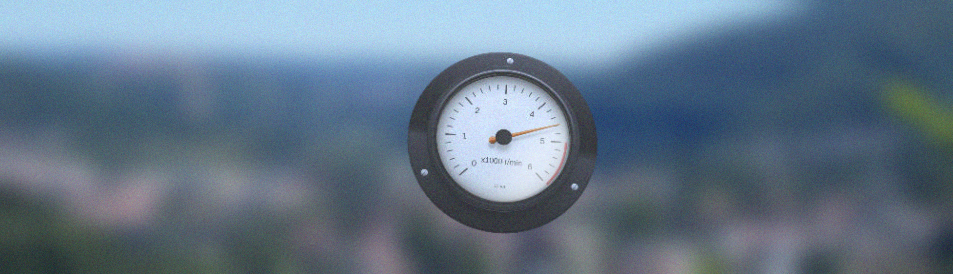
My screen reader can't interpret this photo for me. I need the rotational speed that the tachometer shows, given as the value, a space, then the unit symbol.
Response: 4600 rpm
